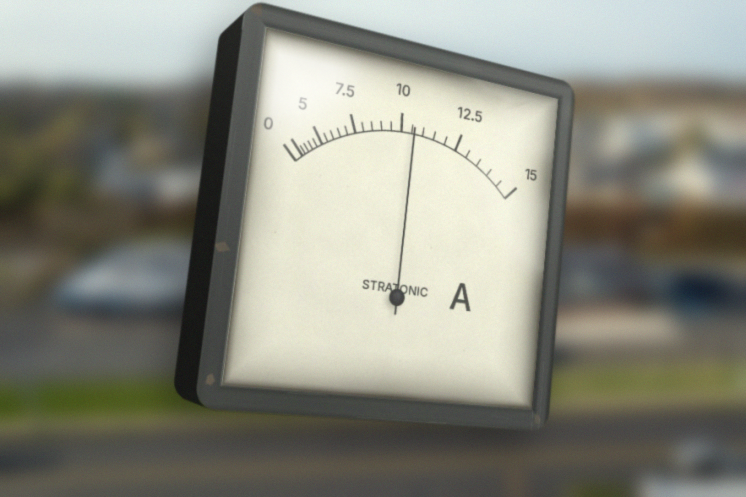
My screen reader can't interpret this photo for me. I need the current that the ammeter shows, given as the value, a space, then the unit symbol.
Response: 10.5 A
